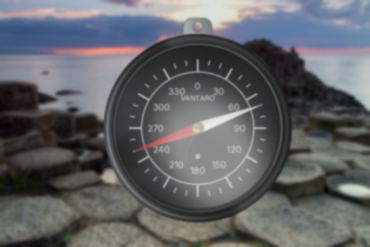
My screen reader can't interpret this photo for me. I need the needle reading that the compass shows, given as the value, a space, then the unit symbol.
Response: 250 °
